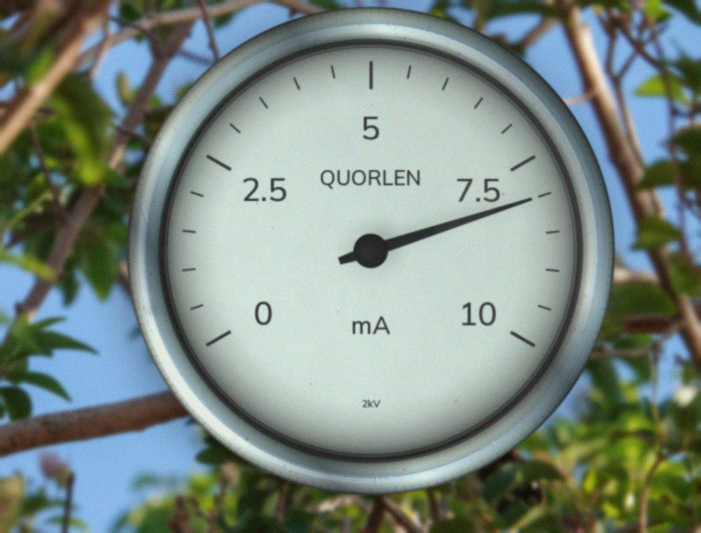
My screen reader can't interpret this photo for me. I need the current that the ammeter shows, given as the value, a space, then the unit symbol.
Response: 8 mA
